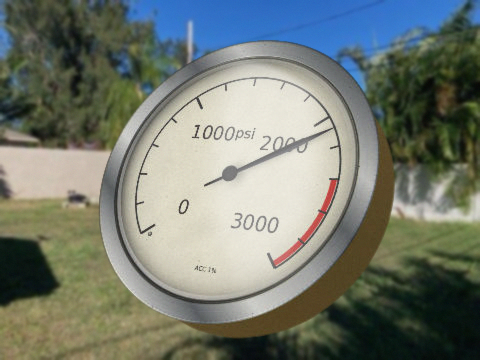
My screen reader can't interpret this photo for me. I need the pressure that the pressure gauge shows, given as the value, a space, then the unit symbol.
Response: 2100 psi
